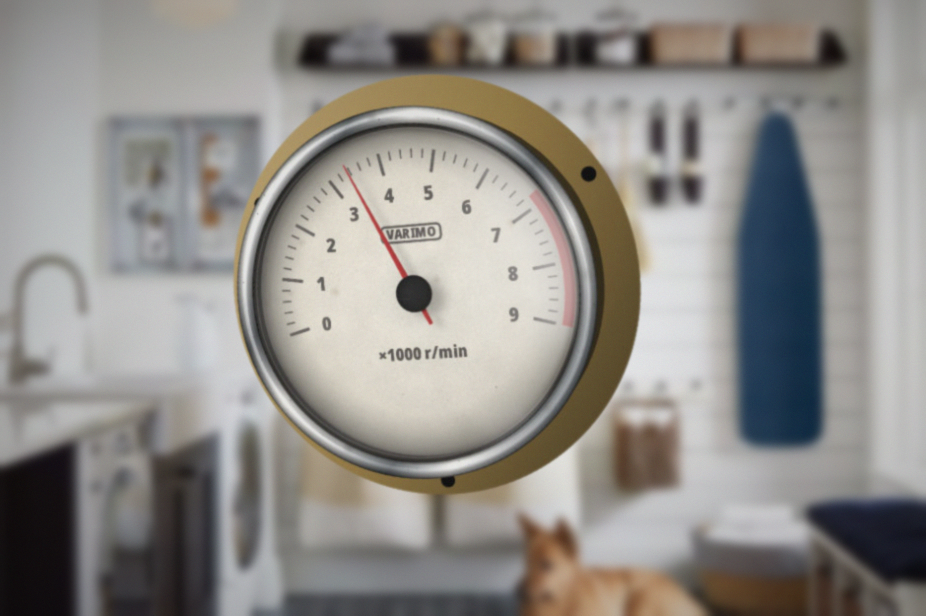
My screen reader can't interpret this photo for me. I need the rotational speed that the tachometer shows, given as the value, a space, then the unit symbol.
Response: 3400 rpm
